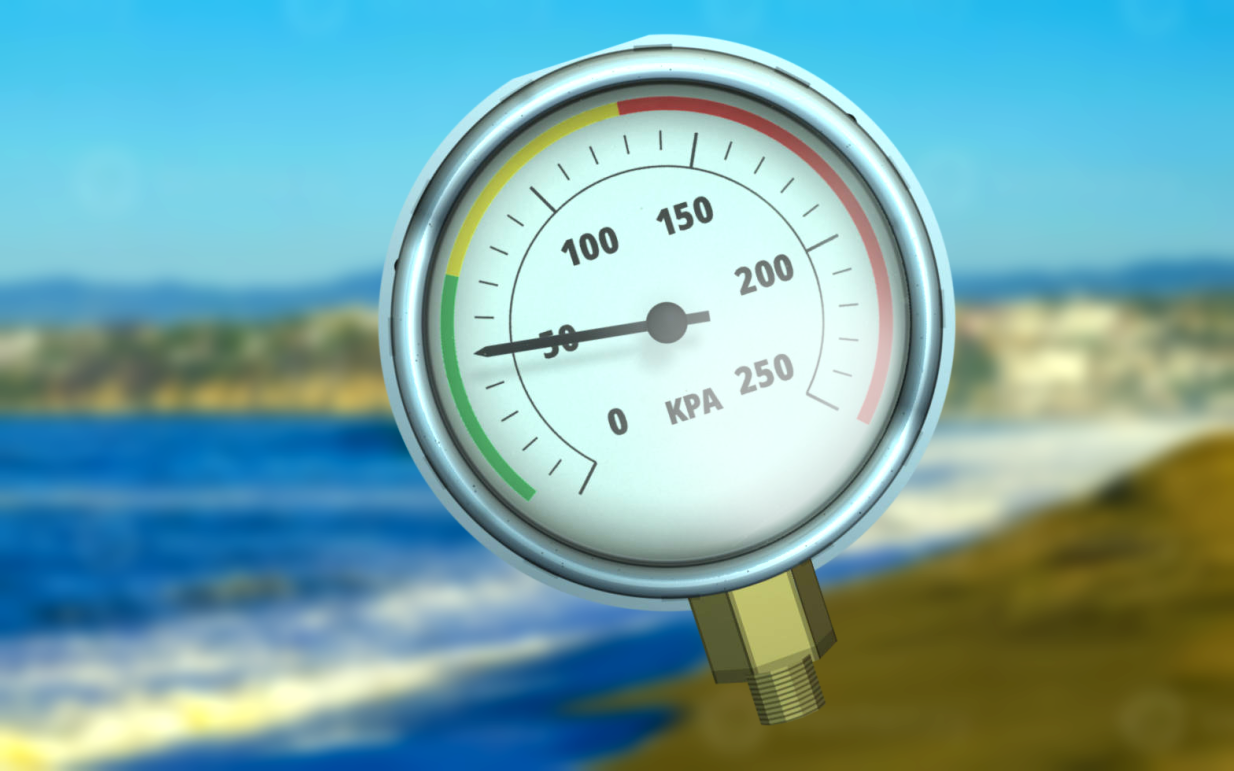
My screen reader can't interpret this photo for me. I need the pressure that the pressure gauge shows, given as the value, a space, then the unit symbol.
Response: 50 kPa
